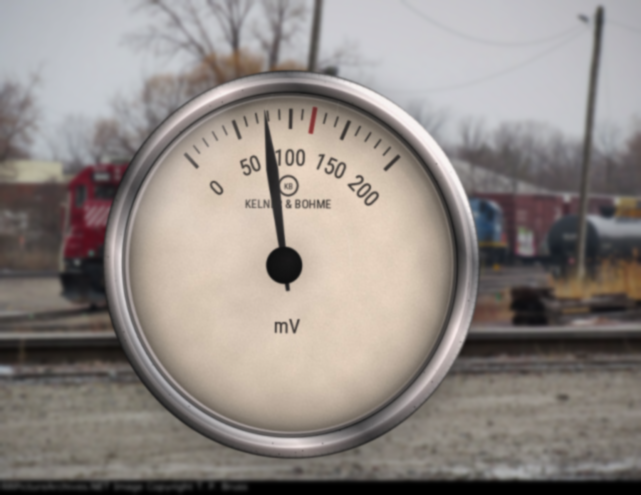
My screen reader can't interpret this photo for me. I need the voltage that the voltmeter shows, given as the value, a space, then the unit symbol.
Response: 80 mV
